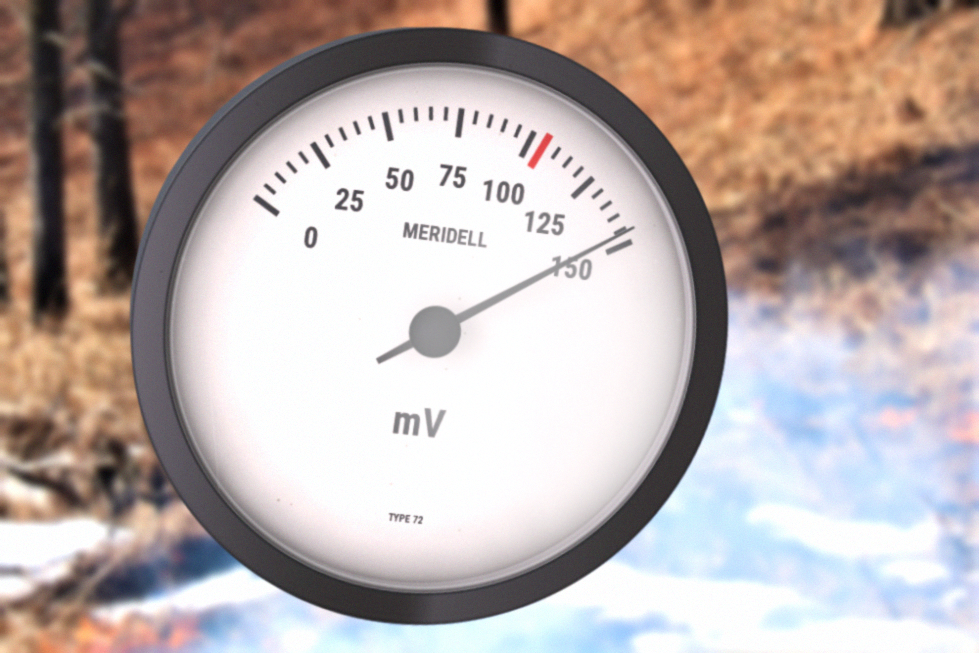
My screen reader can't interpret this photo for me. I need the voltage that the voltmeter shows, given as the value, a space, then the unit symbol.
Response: 145 mV
